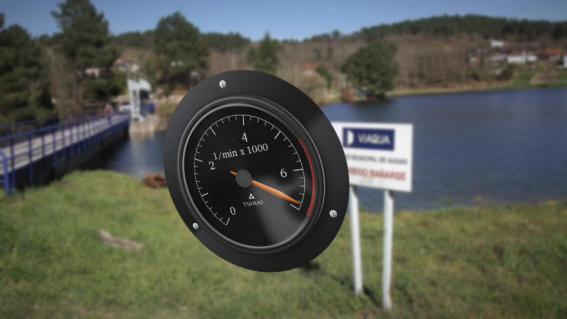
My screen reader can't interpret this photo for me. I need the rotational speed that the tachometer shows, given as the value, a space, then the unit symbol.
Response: 6800 rpm
